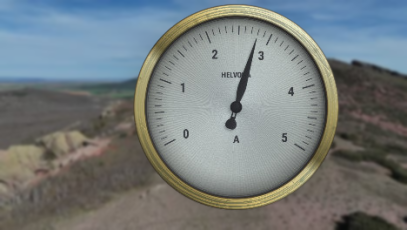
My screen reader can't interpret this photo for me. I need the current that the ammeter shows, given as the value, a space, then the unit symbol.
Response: 2.8 A
